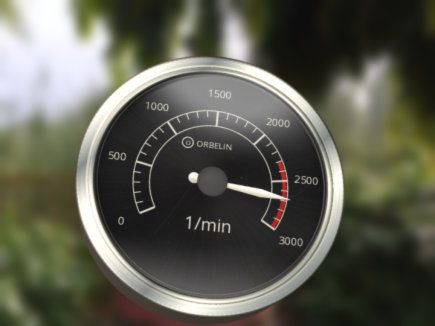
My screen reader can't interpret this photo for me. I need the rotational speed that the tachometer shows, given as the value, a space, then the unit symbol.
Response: 2700 rpm
